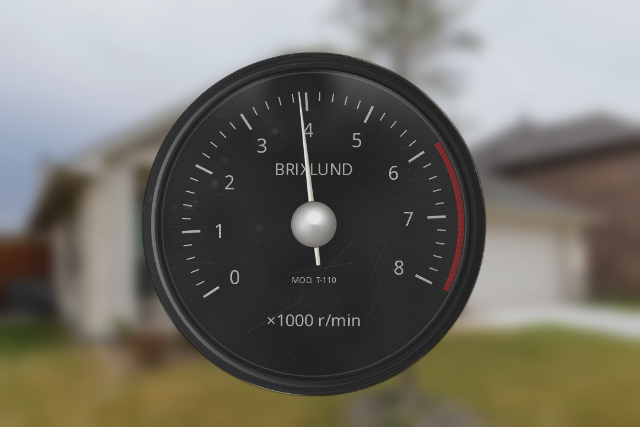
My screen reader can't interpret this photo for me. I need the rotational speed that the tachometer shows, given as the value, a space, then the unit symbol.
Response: 3900 rpm
